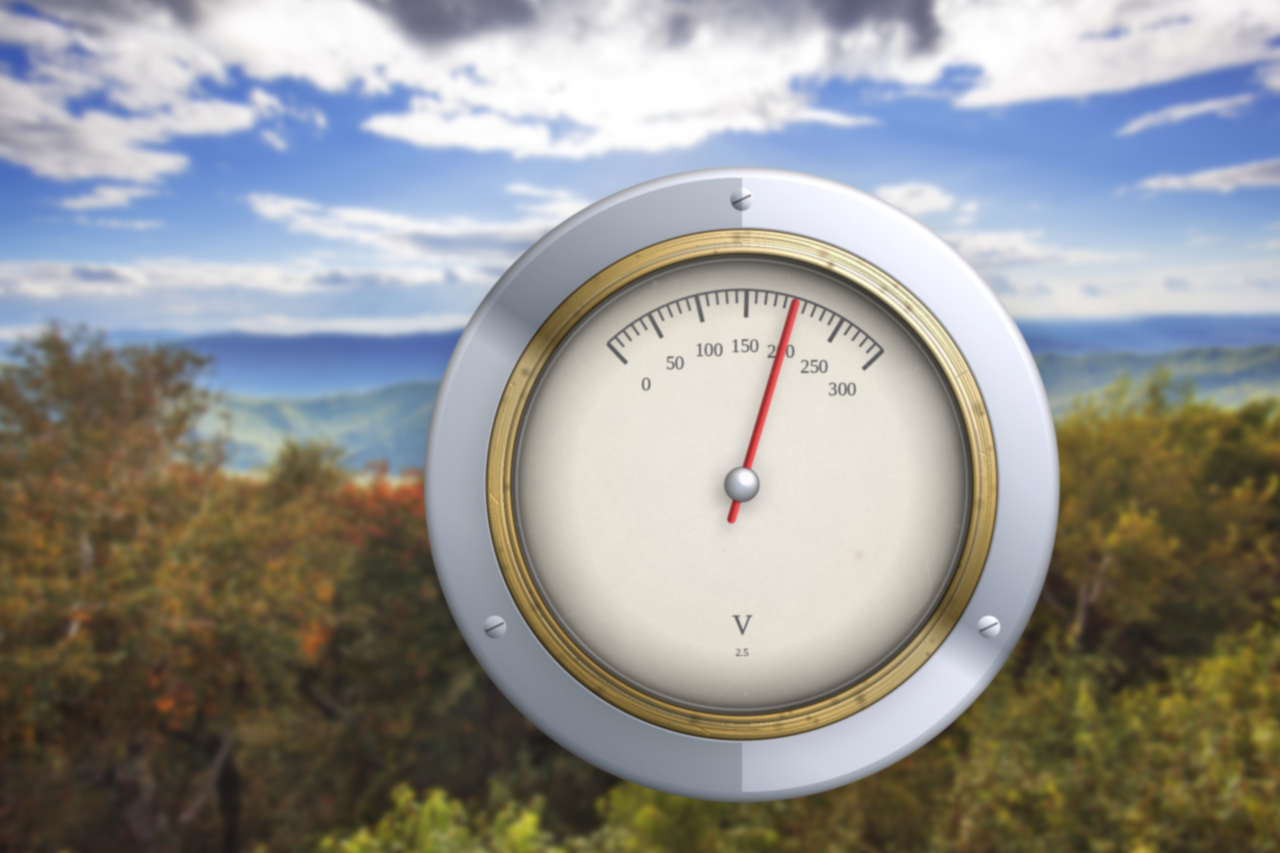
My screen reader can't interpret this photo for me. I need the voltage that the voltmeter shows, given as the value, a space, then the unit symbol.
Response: 200 V
